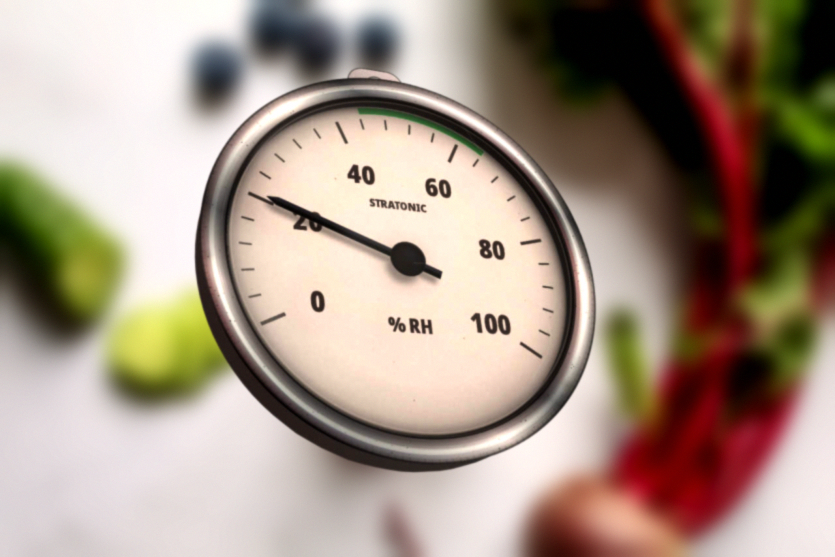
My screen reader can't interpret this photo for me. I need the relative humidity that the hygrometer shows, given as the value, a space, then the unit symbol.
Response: 20 %
